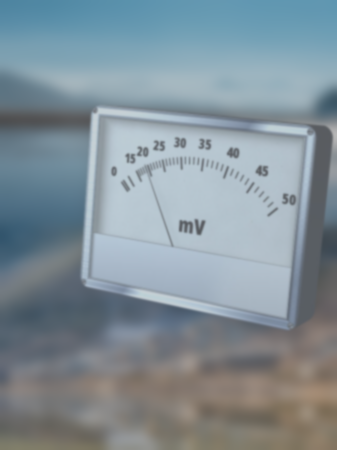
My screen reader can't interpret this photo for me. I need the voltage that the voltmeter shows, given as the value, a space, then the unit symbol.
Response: 20 mV
